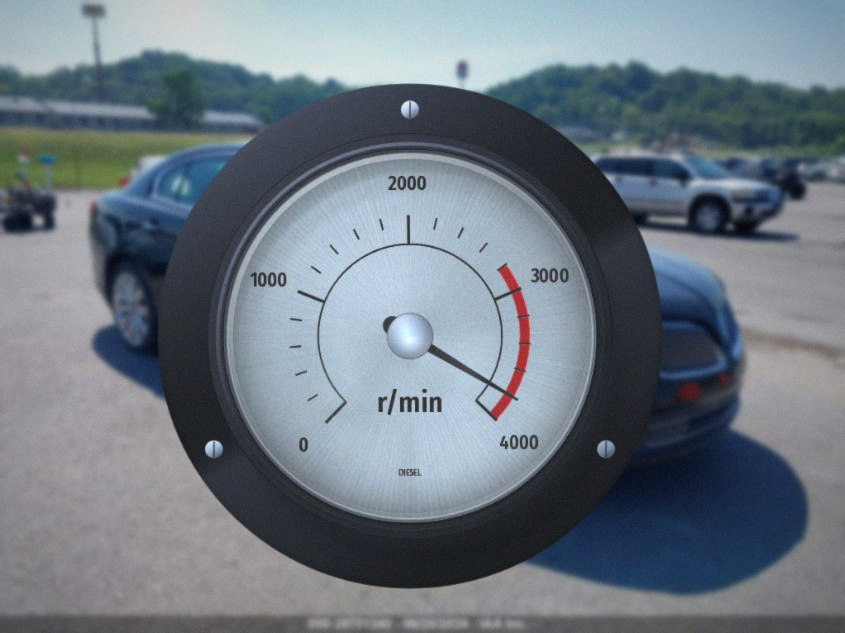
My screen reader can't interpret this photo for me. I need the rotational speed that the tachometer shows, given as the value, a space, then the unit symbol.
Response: 3800 rpm
